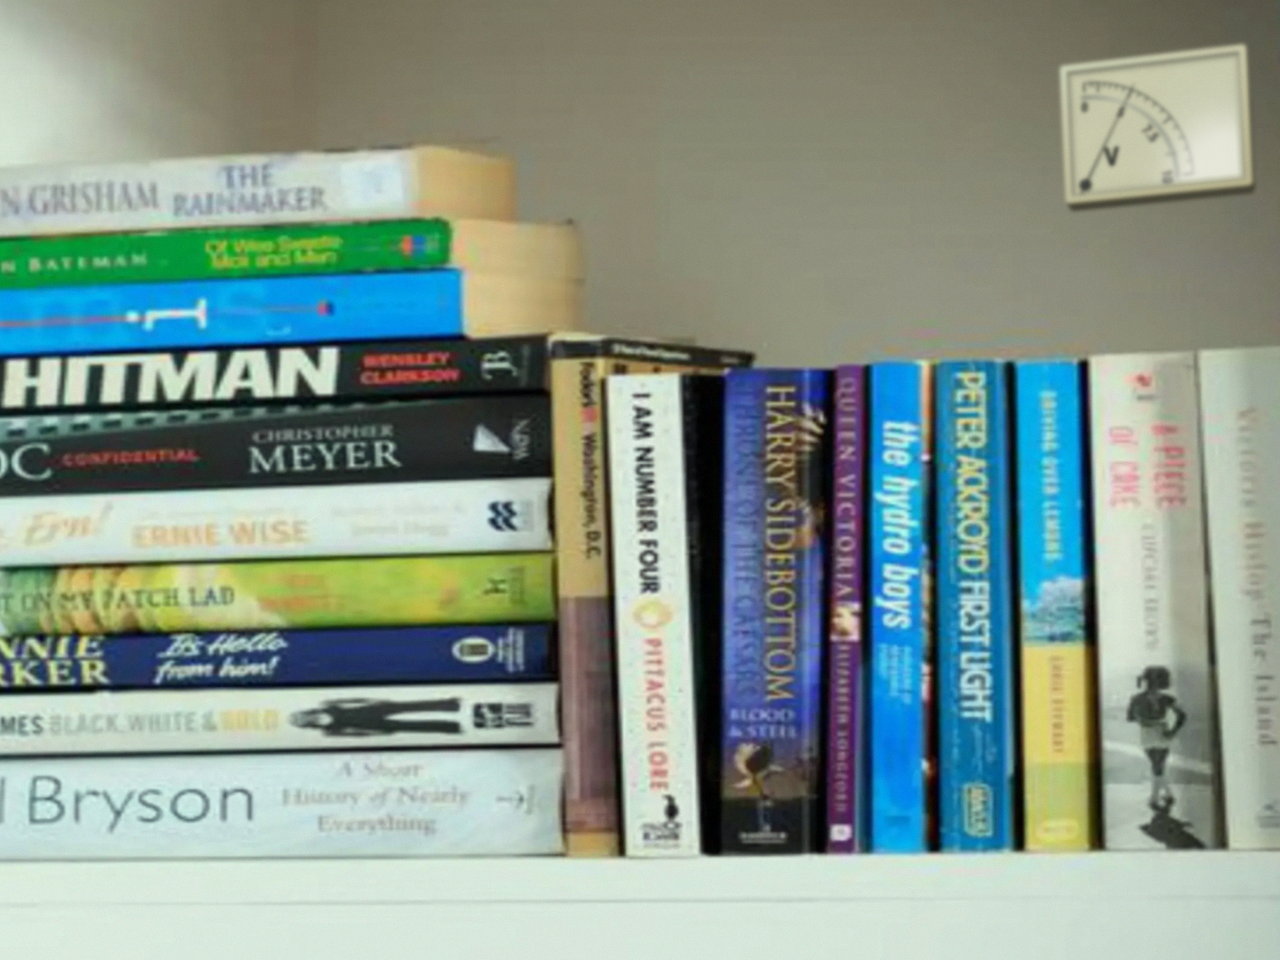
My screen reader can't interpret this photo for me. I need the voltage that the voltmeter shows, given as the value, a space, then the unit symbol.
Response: 5 V
